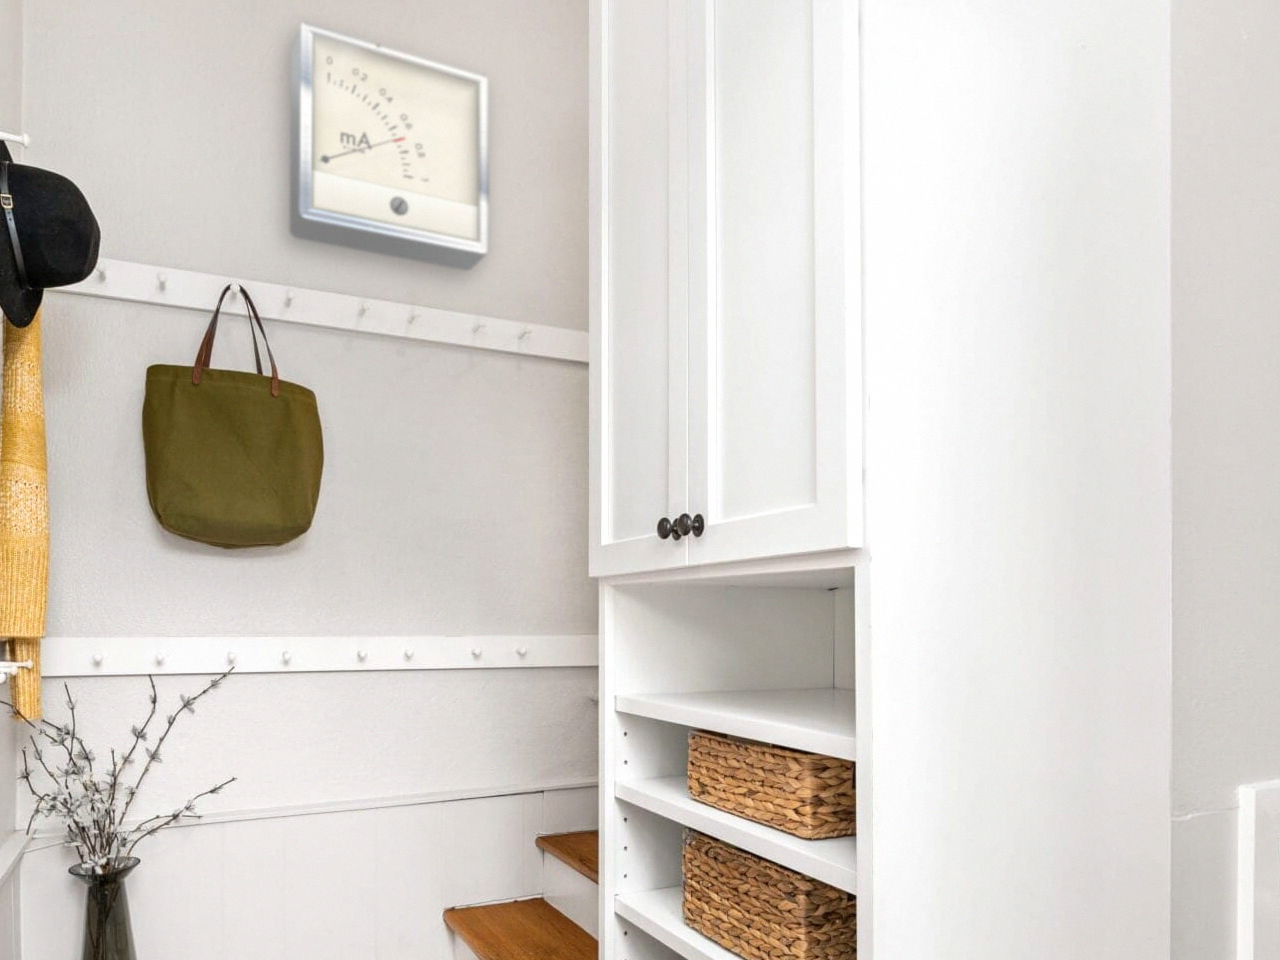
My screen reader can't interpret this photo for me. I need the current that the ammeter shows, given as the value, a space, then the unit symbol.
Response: 0.7 mA
